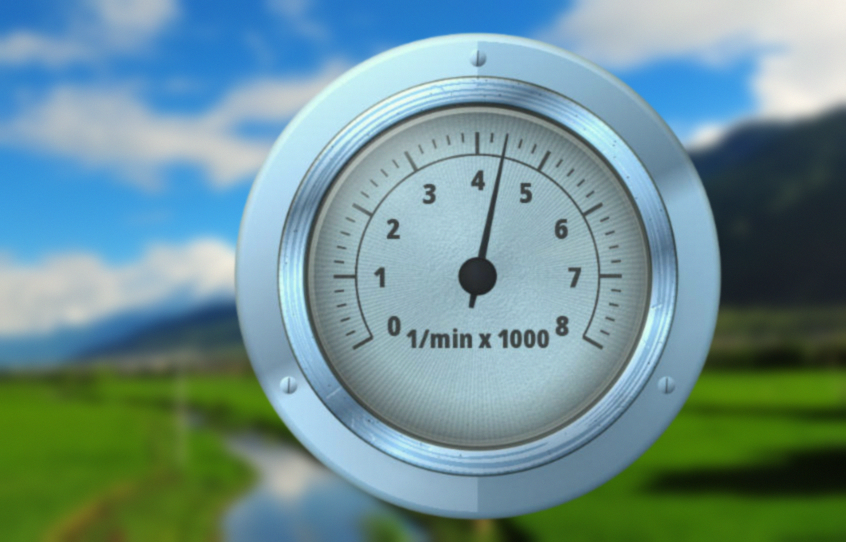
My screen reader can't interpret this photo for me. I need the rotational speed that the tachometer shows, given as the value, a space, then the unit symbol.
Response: 4400 rpm
